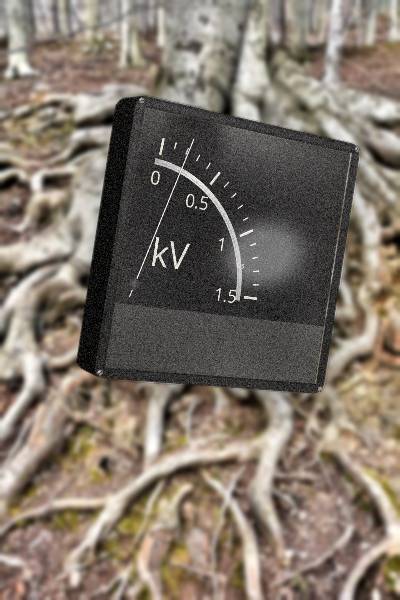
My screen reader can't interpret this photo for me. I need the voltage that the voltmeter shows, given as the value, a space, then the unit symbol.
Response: 0.2 kV
